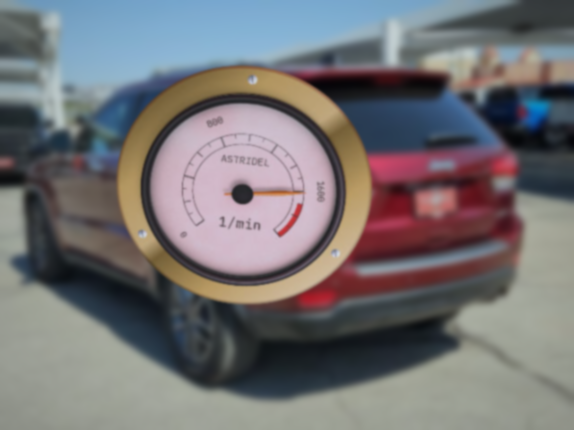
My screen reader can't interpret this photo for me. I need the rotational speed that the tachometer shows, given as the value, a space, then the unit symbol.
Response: 1600 rpm
